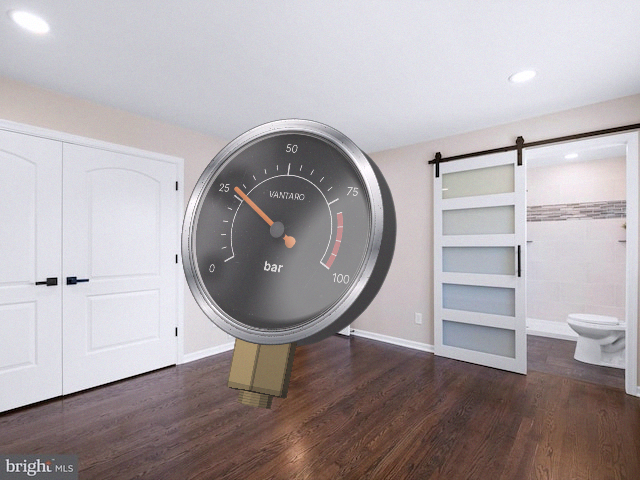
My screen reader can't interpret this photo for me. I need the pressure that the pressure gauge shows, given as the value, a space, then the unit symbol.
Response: 27.5 bar
